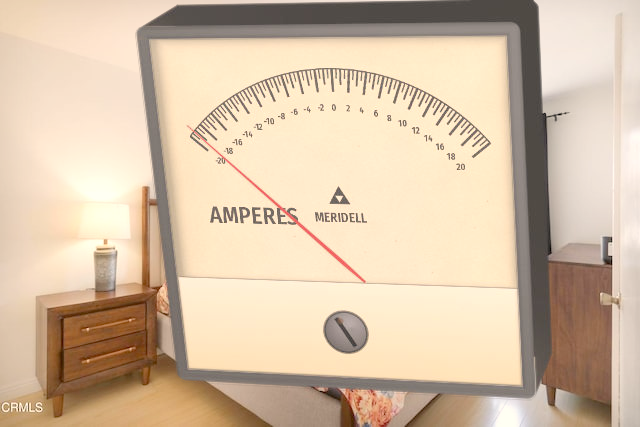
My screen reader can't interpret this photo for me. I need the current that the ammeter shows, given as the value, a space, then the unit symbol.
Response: -19 A
